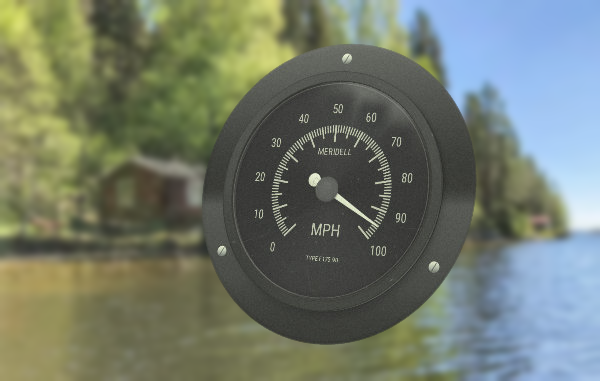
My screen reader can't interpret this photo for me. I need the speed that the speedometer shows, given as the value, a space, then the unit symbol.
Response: 95 mph
